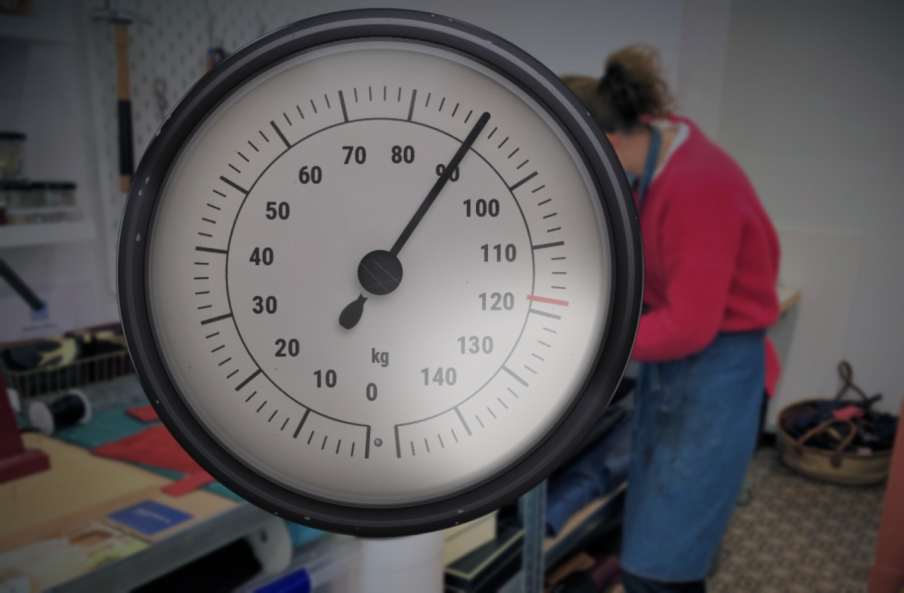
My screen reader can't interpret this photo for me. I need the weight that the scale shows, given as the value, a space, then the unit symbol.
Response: 90 kg
